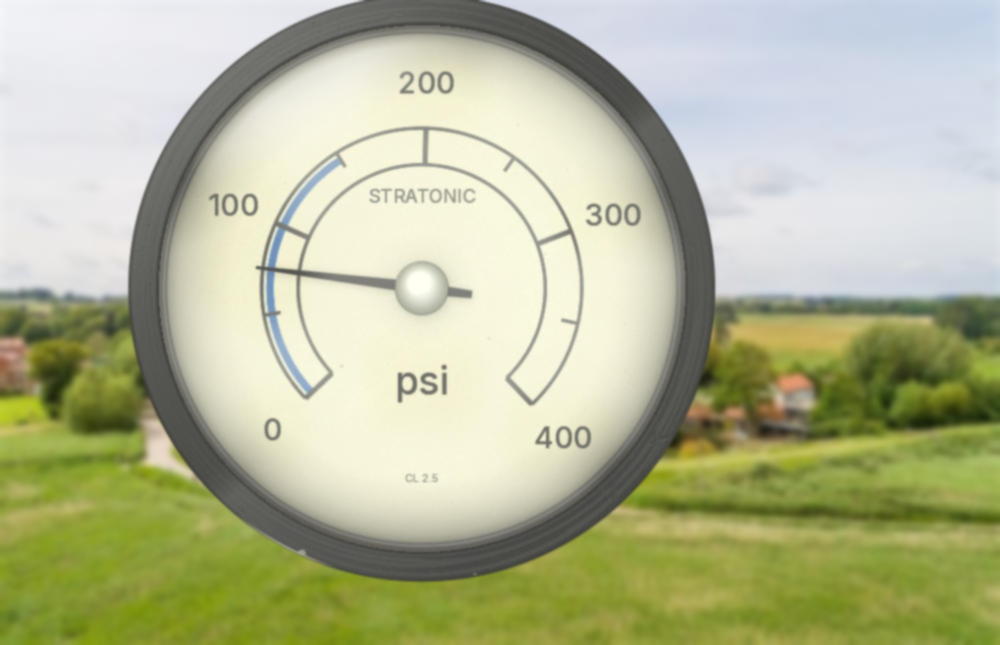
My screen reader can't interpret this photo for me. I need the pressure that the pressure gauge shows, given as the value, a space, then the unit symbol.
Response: 75 psi
